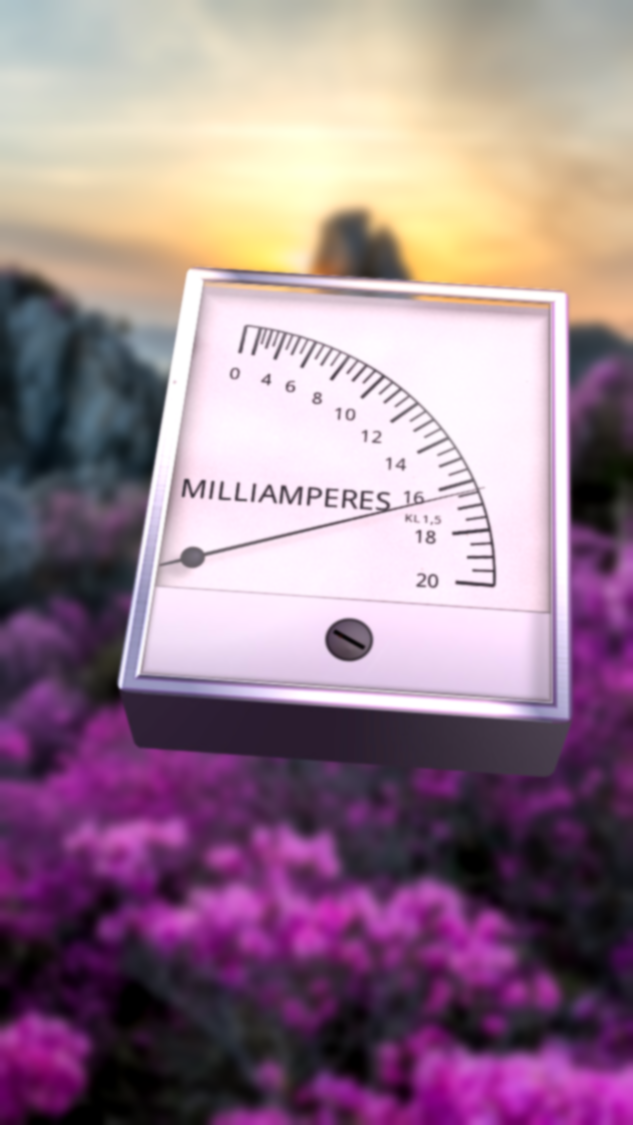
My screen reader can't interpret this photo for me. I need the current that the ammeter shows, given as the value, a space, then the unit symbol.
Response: 16.5 mA
